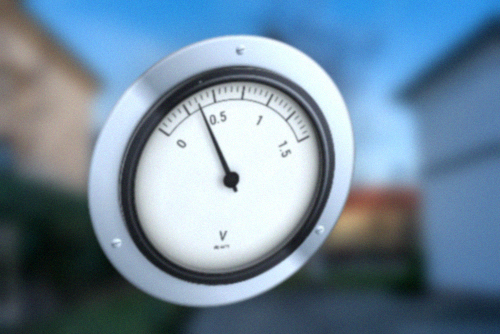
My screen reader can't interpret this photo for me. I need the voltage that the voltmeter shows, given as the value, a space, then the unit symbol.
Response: 0.35 V
